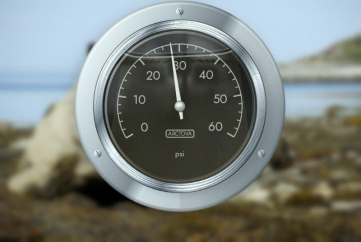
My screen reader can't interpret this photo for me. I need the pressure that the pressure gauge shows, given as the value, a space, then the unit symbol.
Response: 28 psi
